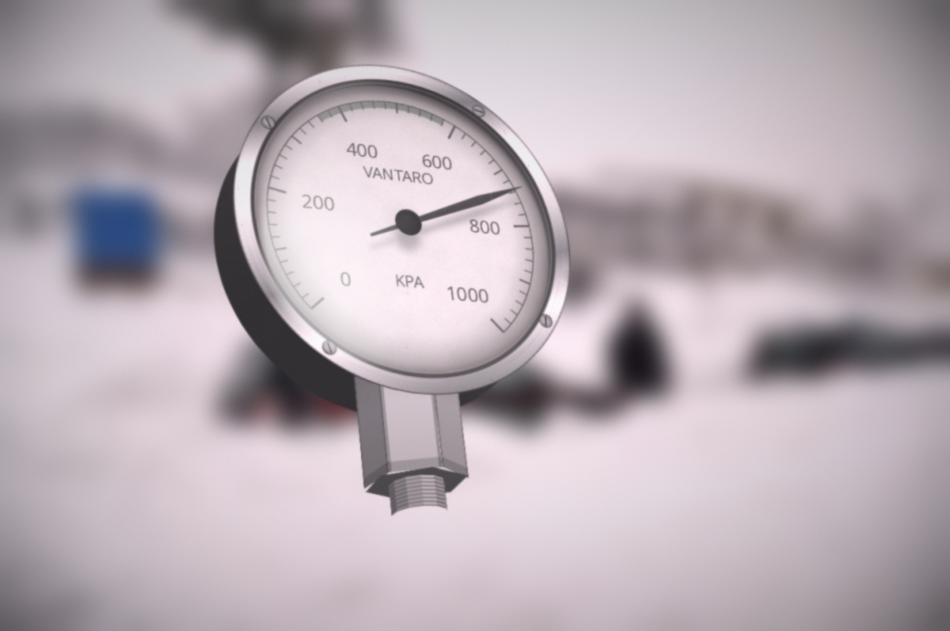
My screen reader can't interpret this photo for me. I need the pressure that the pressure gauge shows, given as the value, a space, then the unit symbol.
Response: 740 kPa
